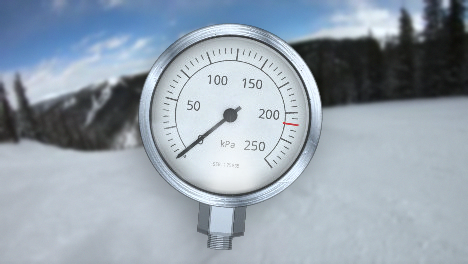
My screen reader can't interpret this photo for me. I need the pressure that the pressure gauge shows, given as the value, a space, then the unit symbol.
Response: 0 kPa
